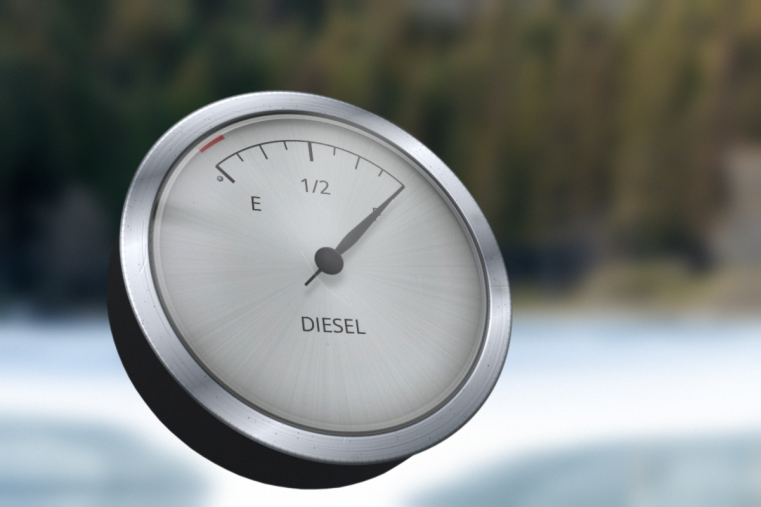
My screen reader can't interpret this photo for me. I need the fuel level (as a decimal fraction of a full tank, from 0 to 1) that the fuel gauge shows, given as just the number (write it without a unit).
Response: 1
